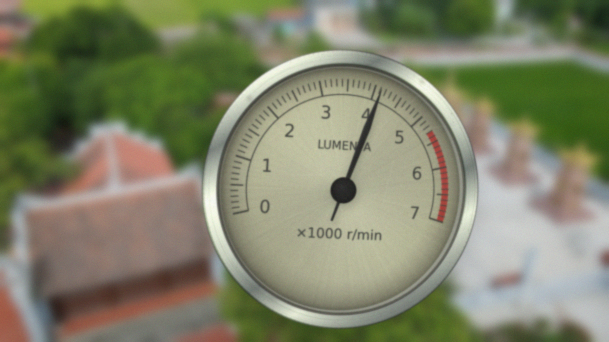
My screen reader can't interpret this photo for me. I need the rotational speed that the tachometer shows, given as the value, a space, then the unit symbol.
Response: 4100 rpm
